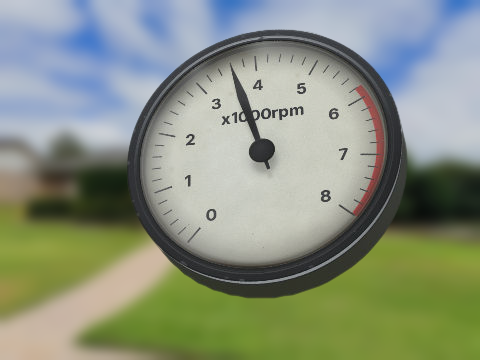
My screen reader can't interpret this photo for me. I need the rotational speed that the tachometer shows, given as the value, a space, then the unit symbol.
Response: 3600 rpm
